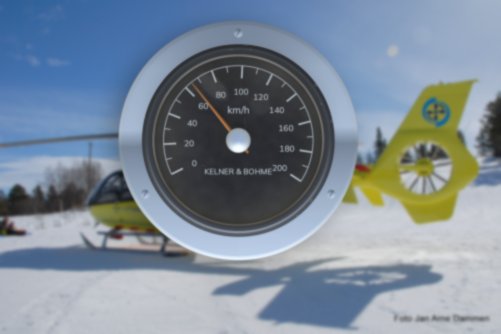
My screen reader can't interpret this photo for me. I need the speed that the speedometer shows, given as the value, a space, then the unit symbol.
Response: 65 km/h
